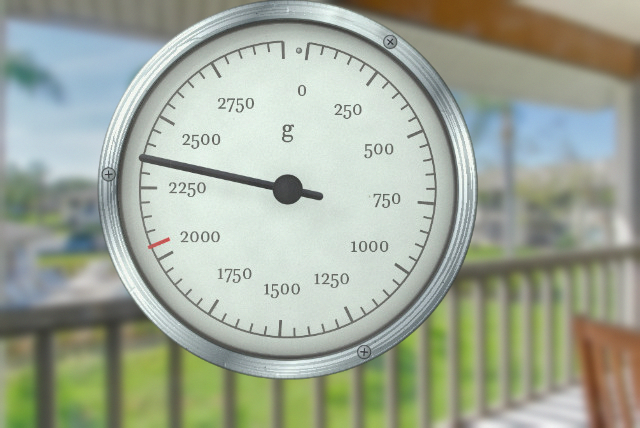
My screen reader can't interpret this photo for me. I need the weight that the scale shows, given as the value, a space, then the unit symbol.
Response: 2350 g
